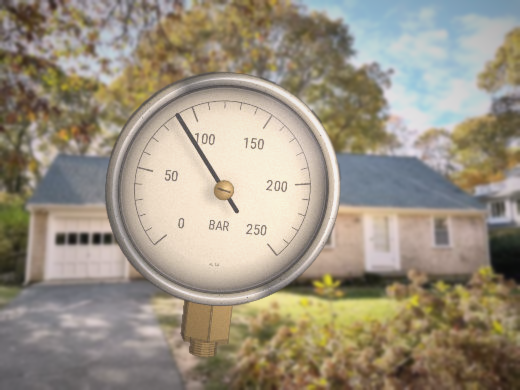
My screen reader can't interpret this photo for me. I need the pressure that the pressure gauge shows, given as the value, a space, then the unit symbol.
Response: 90 bar
